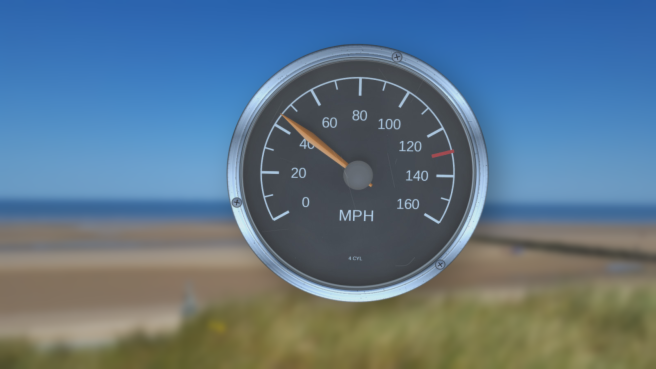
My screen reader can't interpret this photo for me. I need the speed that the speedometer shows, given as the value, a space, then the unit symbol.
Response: 45 mph
